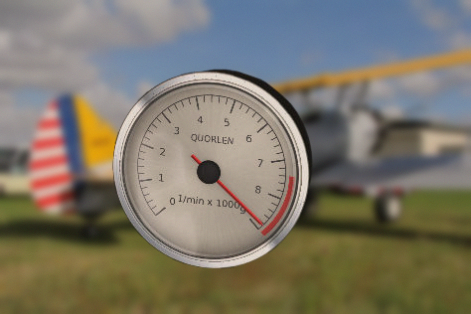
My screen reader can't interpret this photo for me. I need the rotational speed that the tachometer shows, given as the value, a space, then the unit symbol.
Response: 8800 rpm
